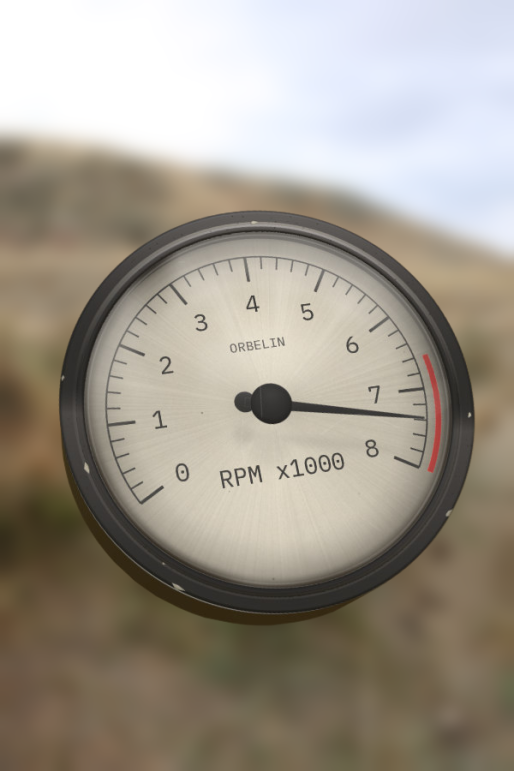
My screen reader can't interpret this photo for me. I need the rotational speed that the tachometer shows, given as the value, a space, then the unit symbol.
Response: 7400 rpm
